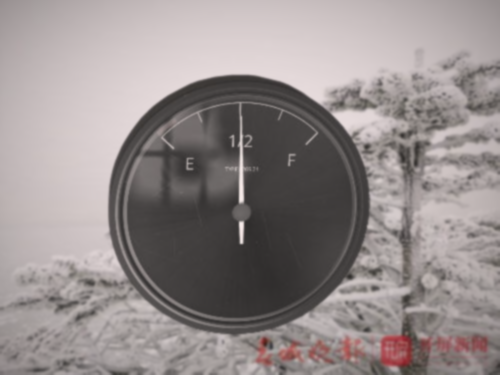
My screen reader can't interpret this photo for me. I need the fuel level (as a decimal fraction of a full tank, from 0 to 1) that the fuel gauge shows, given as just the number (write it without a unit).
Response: 0.5
